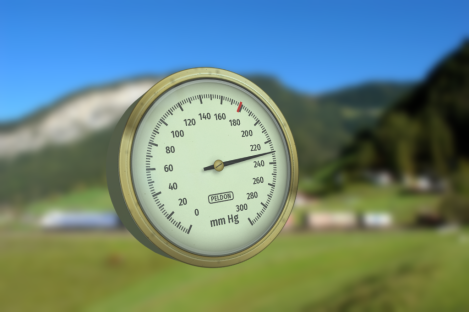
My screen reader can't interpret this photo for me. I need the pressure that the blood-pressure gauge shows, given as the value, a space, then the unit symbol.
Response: 230 mmHg
